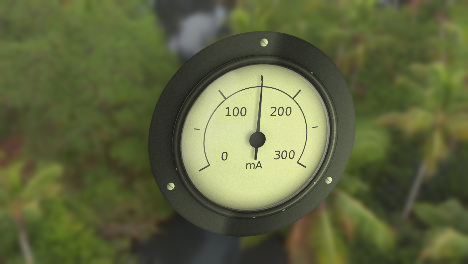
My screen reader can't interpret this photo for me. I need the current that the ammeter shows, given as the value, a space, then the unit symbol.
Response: 150 mA
